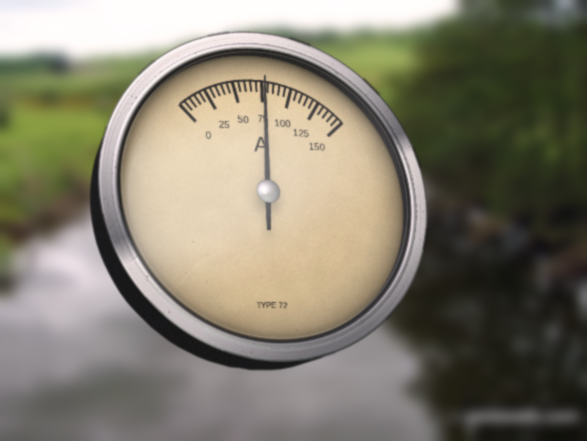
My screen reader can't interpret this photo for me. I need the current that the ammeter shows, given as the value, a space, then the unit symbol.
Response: 75 A
